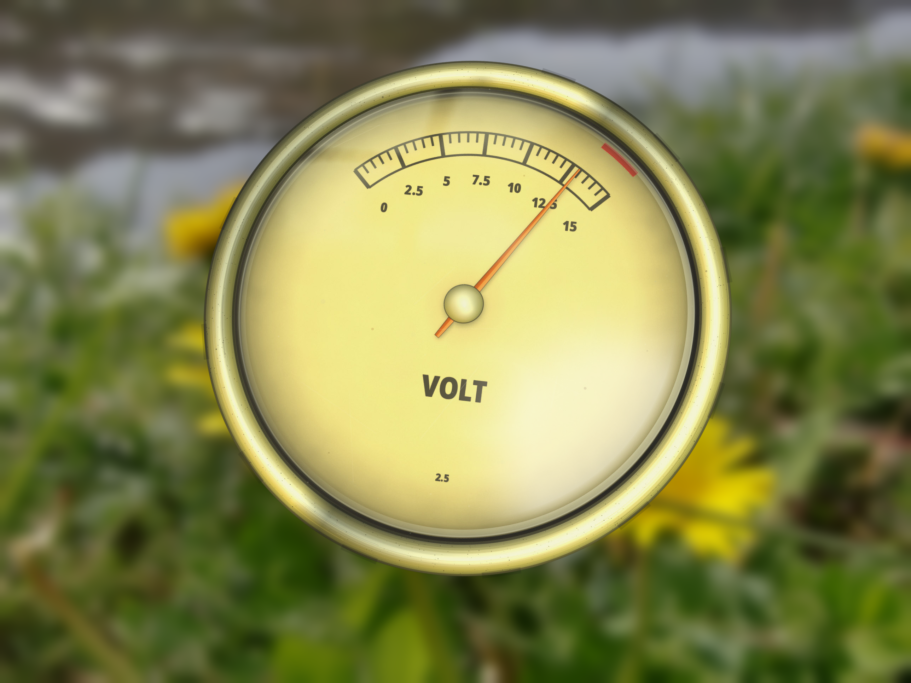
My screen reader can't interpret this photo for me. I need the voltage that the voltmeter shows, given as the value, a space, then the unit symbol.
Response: 13 V
